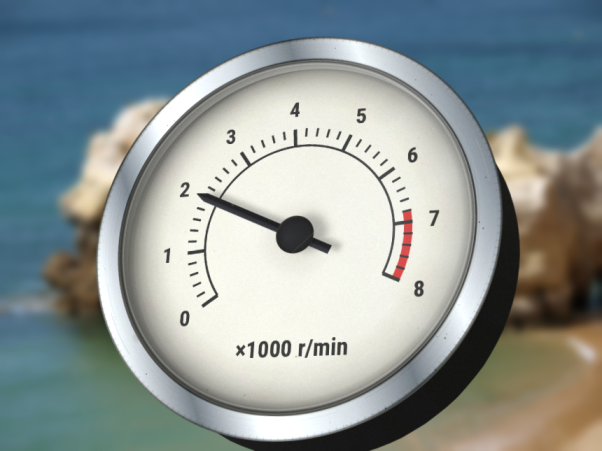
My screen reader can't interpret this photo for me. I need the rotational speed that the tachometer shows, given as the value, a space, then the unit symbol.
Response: 2000 rpm
